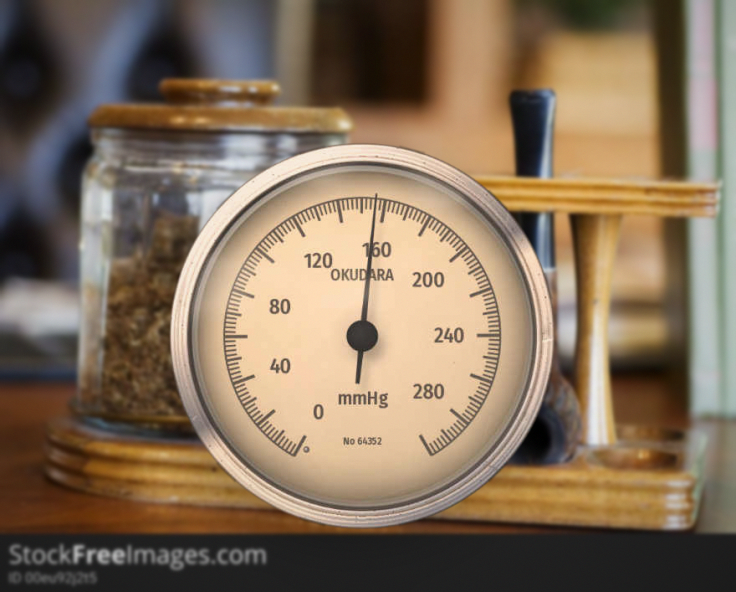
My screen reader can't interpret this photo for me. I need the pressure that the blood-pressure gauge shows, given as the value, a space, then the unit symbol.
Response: 156 mmHg
